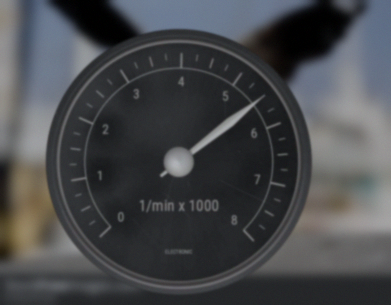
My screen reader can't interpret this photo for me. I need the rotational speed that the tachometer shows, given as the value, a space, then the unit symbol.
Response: 5500 rpm
